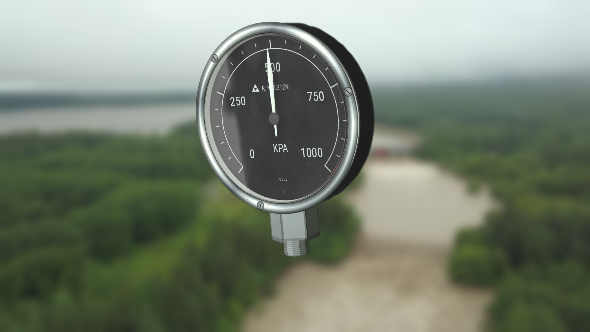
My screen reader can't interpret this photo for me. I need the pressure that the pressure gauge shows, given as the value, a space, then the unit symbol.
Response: 500 kPa
